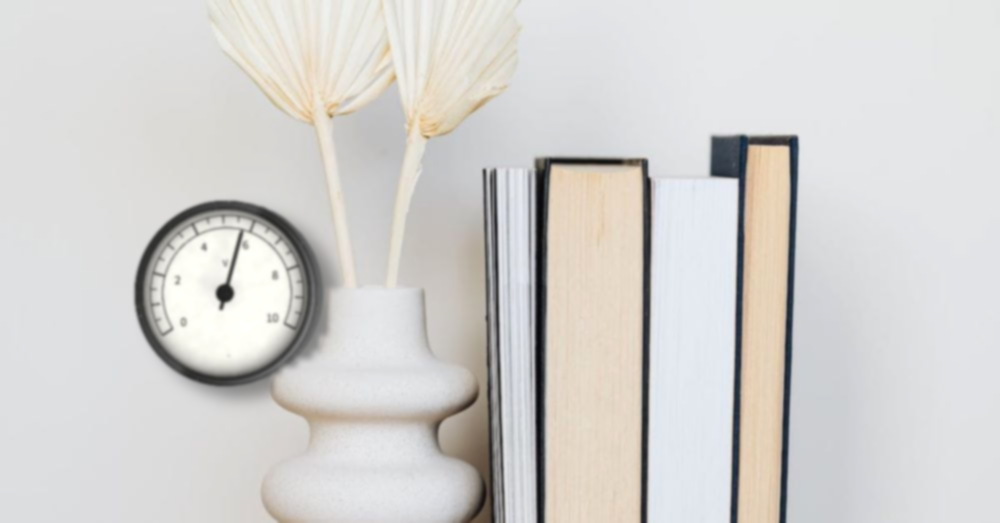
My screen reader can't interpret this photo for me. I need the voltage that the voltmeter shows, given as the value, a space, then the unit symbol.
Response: 5.75 V
